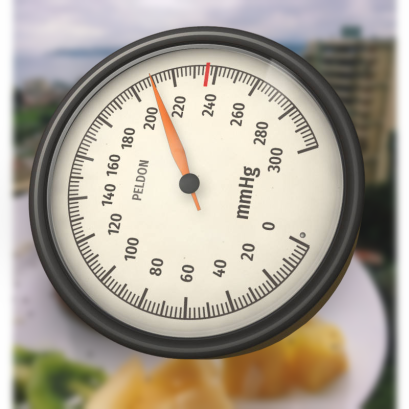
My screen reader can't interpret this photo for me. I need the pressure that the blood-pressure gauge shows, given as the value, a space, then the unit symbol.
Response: 210 mmHg
